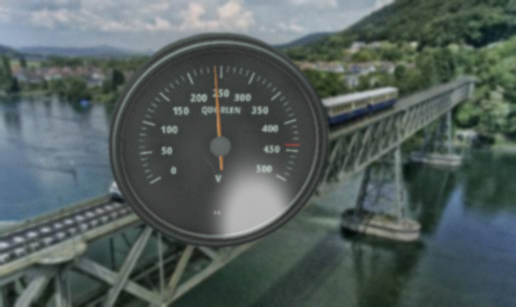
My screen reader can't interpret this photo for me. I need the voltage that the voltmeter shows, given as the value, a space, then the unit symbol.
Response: 240 V
